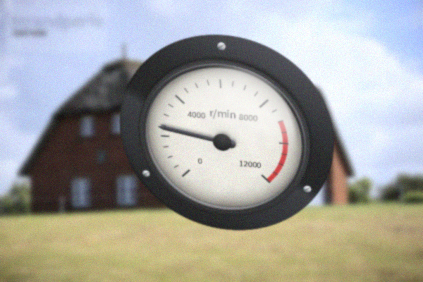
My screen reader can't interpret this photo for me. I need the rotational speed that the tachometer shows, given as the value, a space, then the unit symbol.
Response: 2500 rpm
